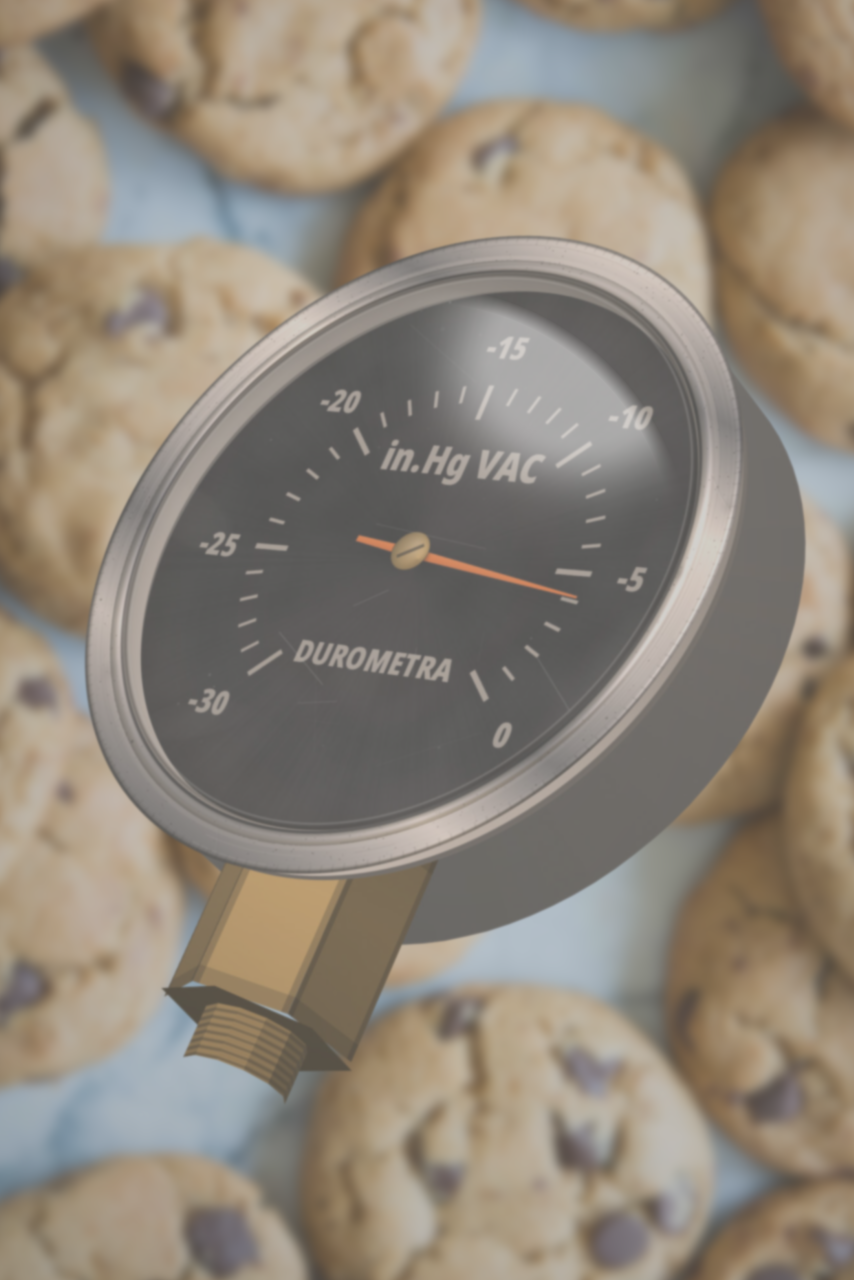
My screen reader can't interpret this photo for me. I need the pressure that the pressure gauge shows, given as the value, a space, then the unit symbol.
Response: -4 inHg
